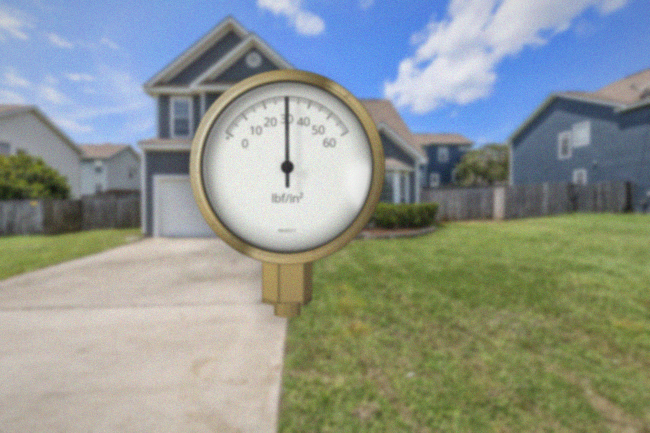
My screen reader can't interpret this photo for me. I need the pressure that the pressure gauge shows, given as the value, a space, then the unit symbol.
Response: 30 psi
